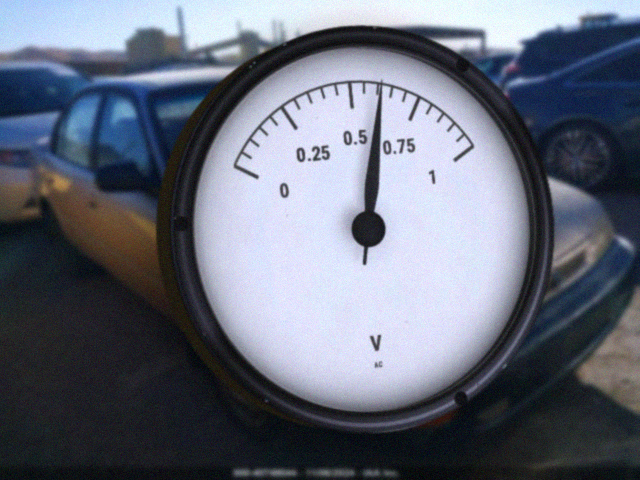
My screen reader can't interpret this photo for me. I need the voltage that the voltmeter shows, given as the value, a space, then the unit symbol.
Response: 0.6 V
